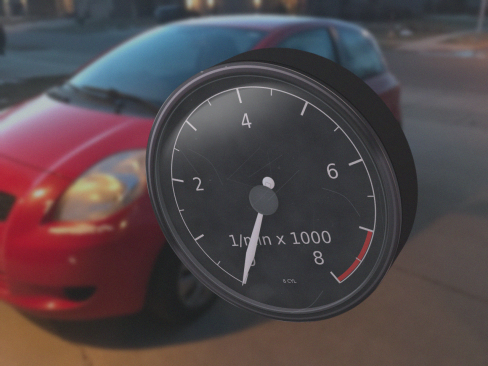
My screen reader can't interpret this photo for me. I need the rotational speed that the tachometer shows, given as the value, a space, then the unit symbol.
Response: 0 rpm
